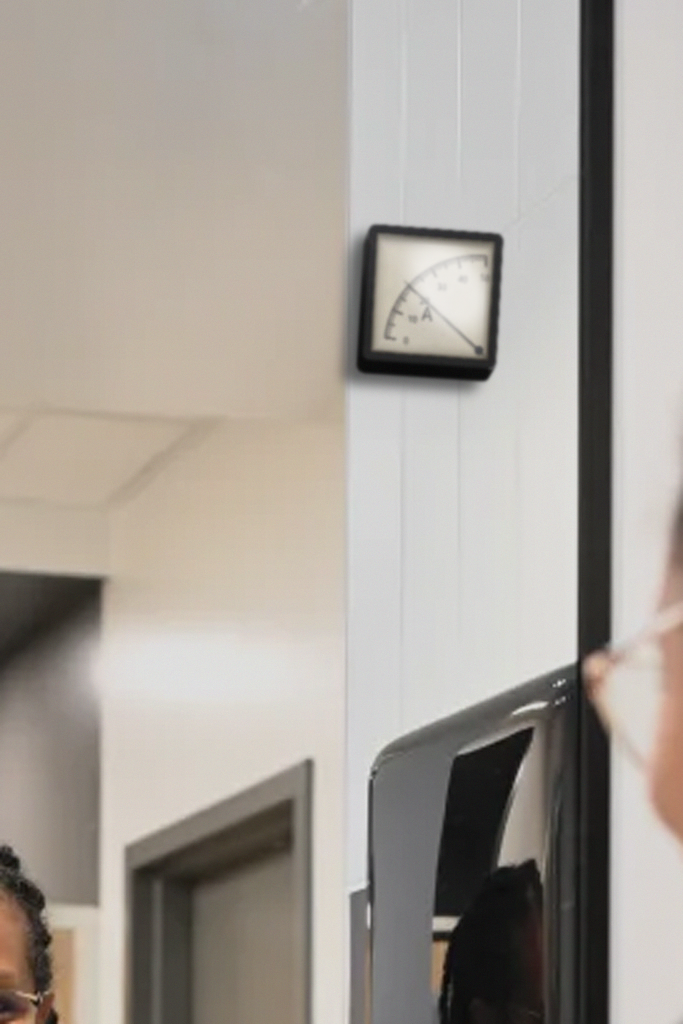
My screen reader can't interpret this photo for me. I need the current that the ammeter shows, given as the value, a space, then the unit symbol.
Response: 20 A
